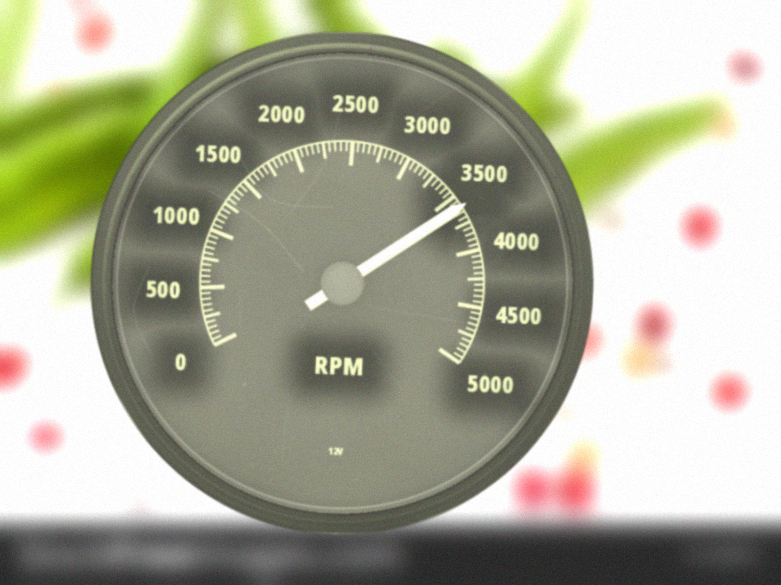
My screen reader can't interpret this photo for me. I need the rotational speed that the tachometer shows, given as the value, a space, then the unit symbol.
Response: 3600 rpm
